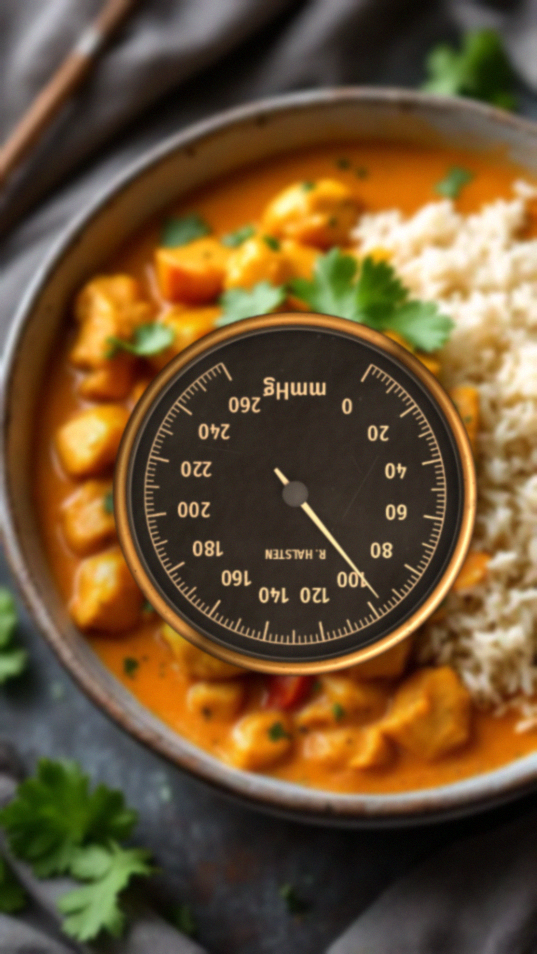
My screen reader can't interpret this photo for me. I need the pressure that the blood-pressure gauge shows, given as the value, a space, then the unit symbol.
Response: 96 mmHg
